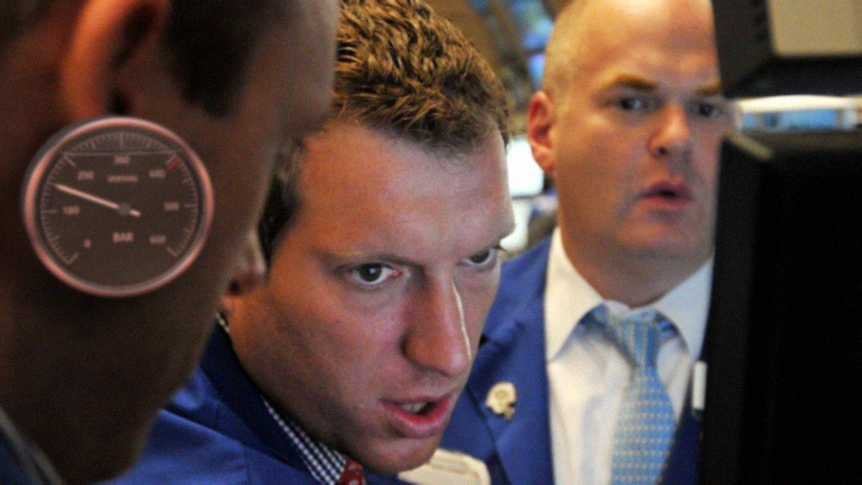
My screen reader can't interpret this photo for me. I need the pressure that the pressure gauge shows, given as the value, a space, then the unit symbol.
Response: 150 bar
